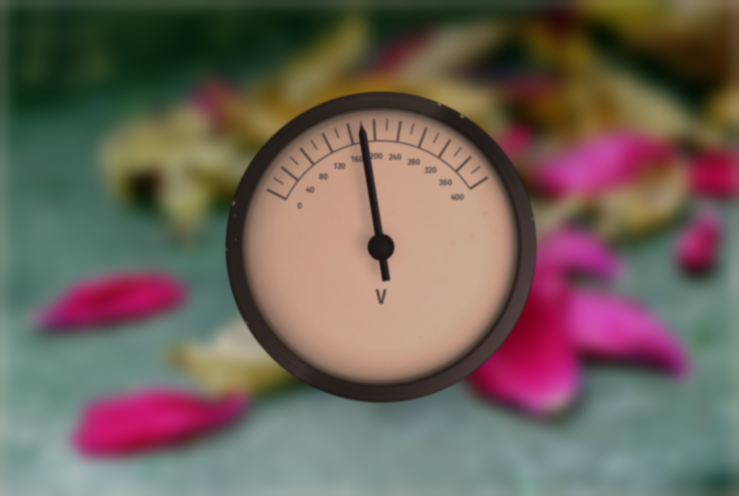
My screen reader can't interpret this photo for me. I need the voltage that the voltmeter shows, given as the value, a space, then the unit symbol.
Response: 180 V
